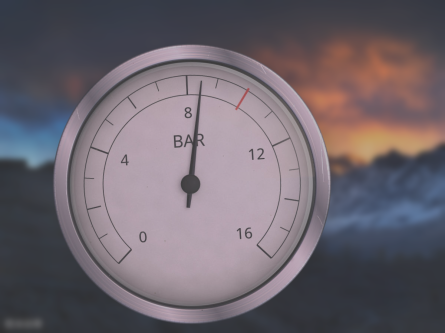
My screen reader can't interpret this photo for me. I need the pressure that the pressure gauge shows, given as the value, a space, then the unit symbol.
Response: 8.5 bar
